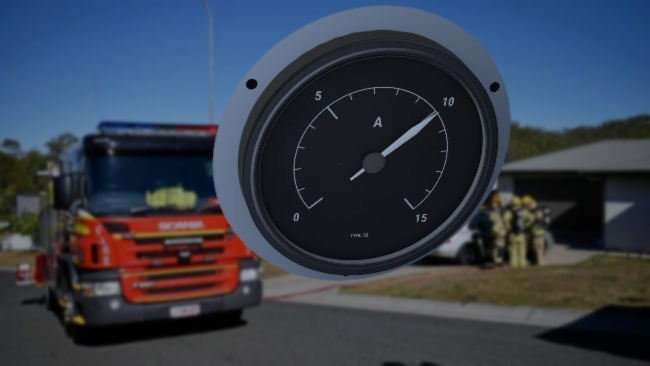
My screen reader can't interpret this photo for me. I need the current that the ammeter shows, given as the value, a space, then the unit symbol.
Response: 10 A
